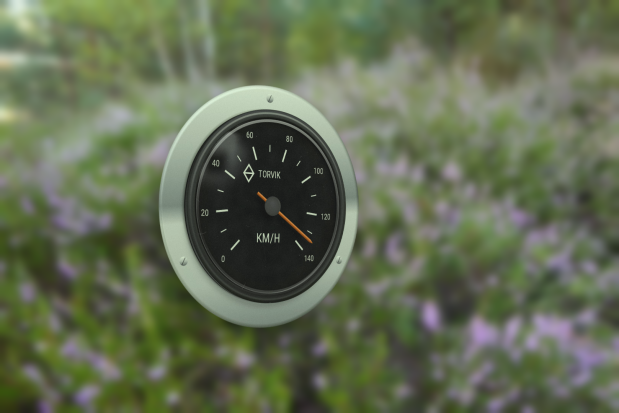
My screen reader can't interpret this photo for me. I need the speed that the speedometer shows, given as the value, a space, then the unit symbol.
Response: 135 km/h
